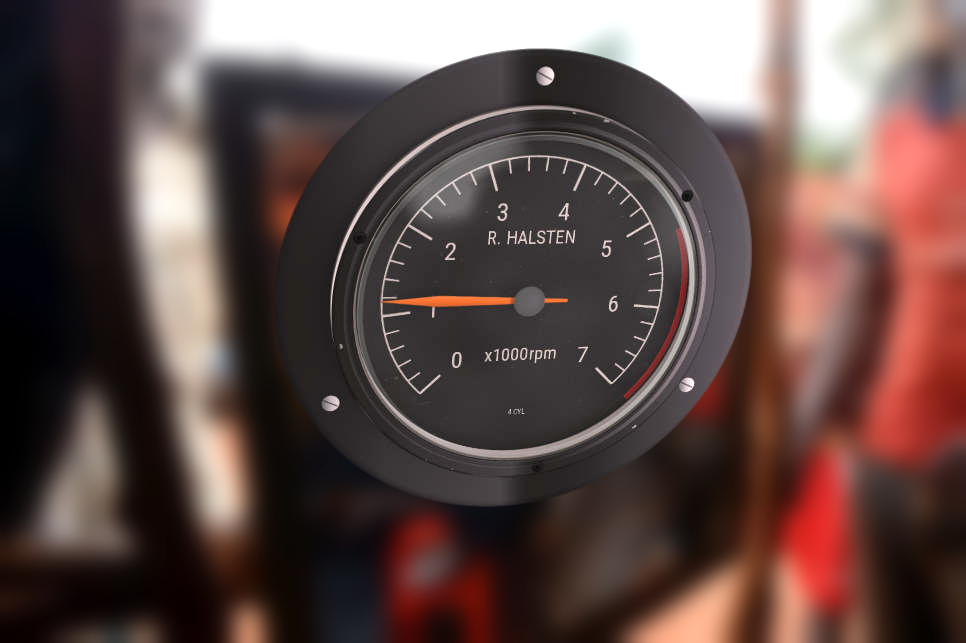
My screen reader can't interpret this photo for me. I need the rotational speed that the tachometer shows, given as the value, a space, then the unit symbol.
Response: 1200 rpm
